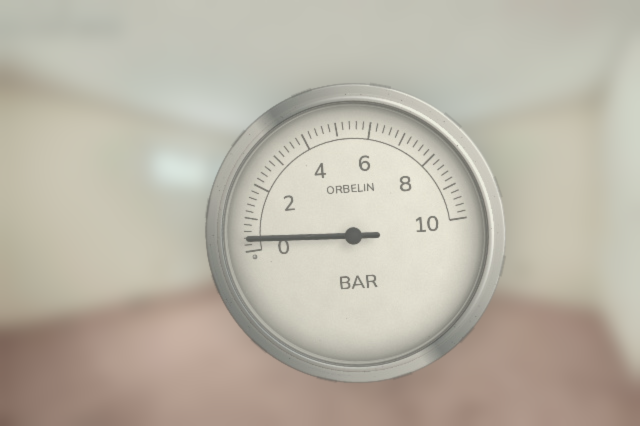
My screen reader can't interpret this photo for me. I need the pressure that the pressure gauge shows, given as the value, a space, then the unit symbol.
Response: 0.4 bar
